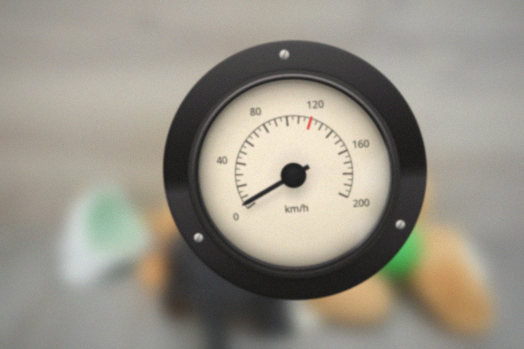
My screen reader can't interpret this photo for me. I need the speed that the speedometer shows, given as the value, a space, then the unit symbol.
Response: 5 km/h
